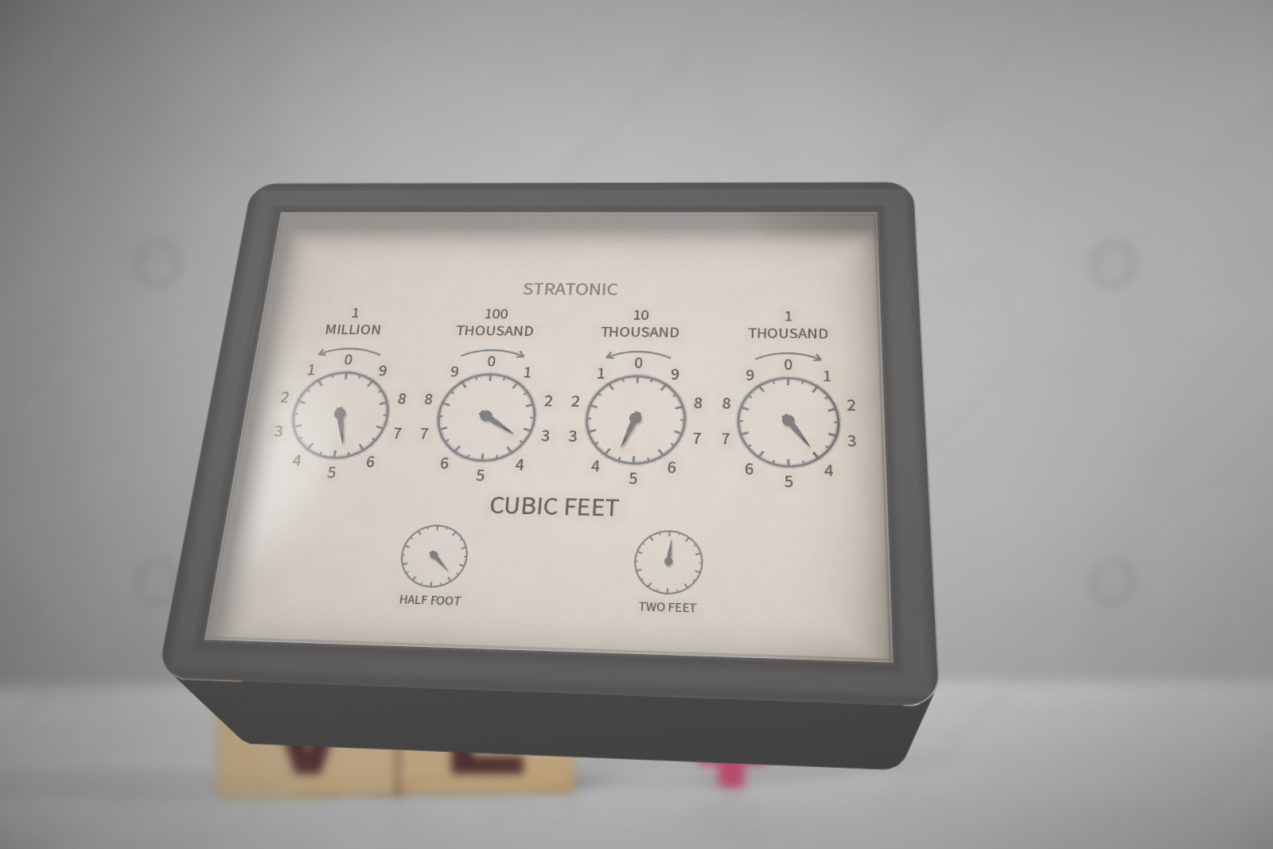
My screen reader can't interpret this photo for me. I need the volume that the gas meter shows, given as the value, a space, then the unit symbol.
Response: 534400 ft³
